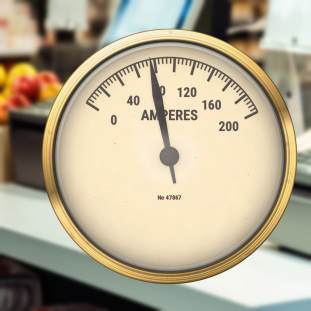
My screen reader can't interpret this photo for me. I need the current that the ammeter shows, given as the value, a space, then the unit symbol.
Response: 76 A
